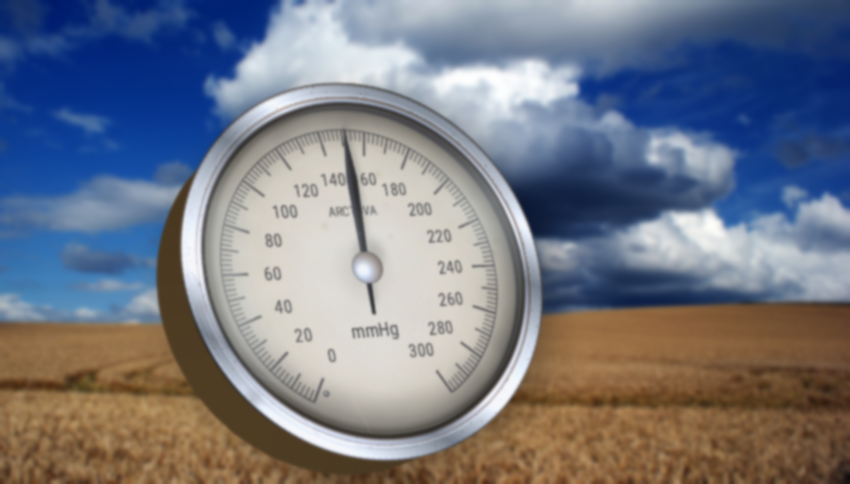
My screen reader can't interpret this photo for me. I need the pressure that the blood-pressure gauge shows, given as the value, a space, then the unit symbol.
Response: 150 mmHg
